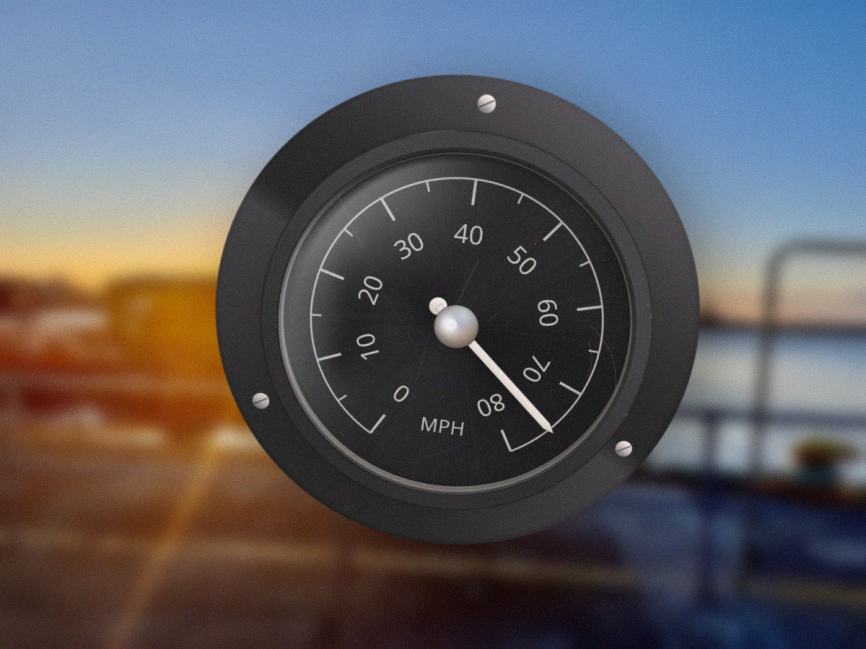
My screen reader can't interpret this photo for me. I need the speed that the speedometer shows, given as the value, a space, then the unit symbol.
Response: 75 mph
